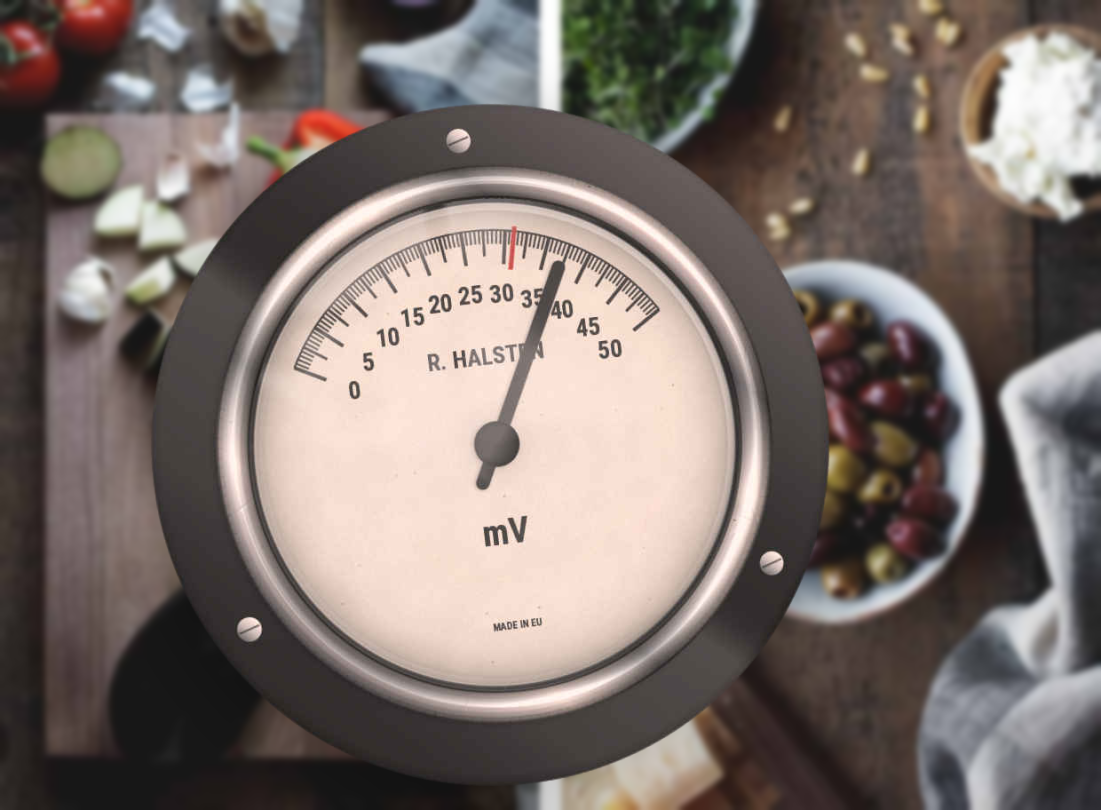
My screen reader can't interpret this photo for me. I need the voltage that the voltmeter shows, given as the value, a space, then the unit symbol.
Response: 37 mV
